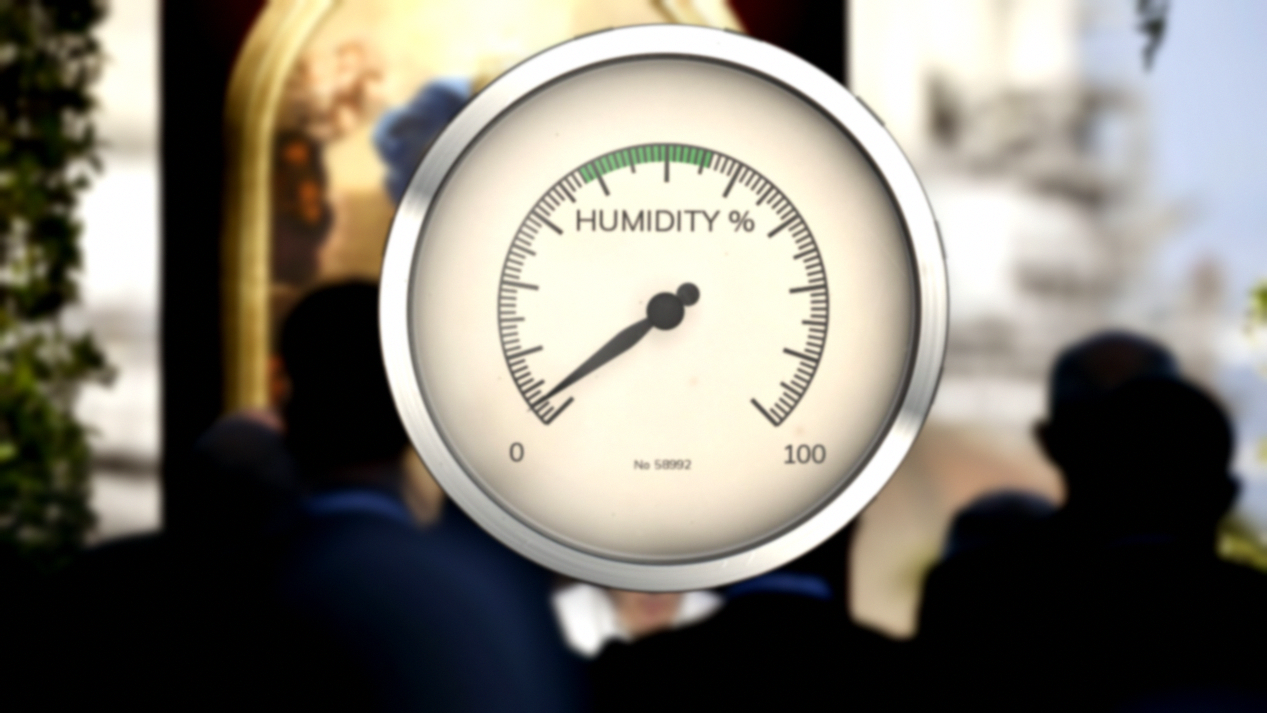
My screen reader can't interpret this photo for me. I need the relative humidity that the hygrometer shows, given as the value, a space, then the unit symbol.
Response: 3 %
